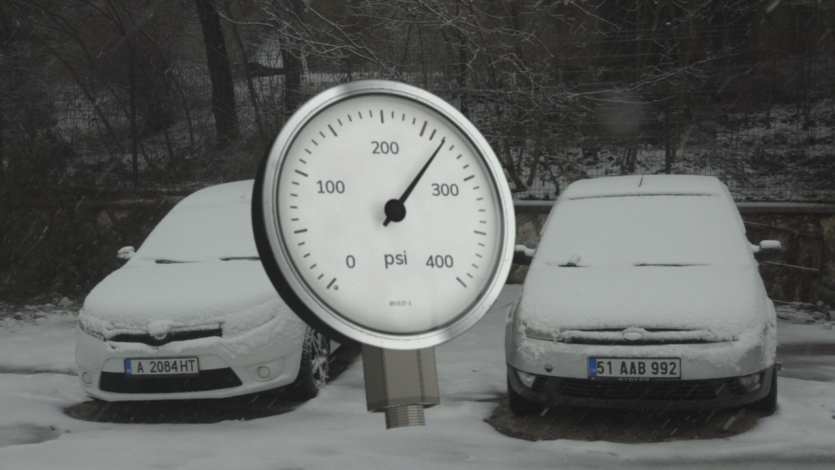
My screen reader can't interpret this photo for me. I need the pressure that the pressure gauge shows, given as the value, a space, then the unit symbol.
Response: 260 psi
